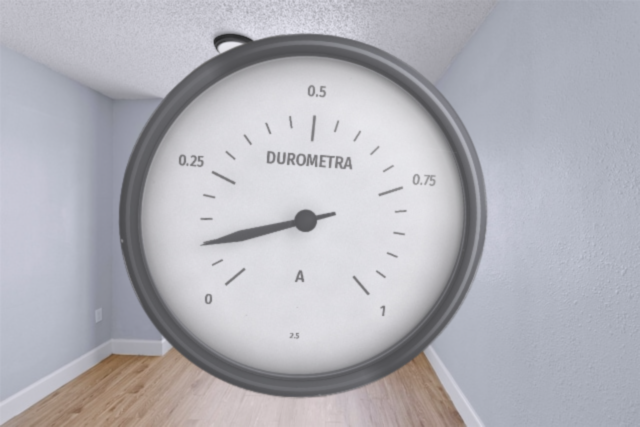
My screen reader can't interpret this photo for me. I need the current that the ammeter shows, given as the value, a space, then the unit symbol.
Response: 0.1 A
